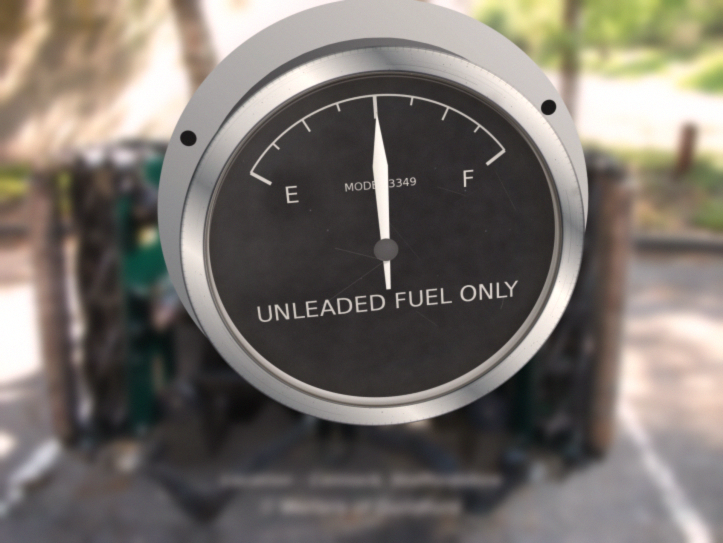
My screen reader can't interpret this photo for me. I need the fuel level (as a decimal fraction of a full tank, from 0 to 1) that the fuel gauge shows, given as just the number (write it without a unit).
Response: 0.5
